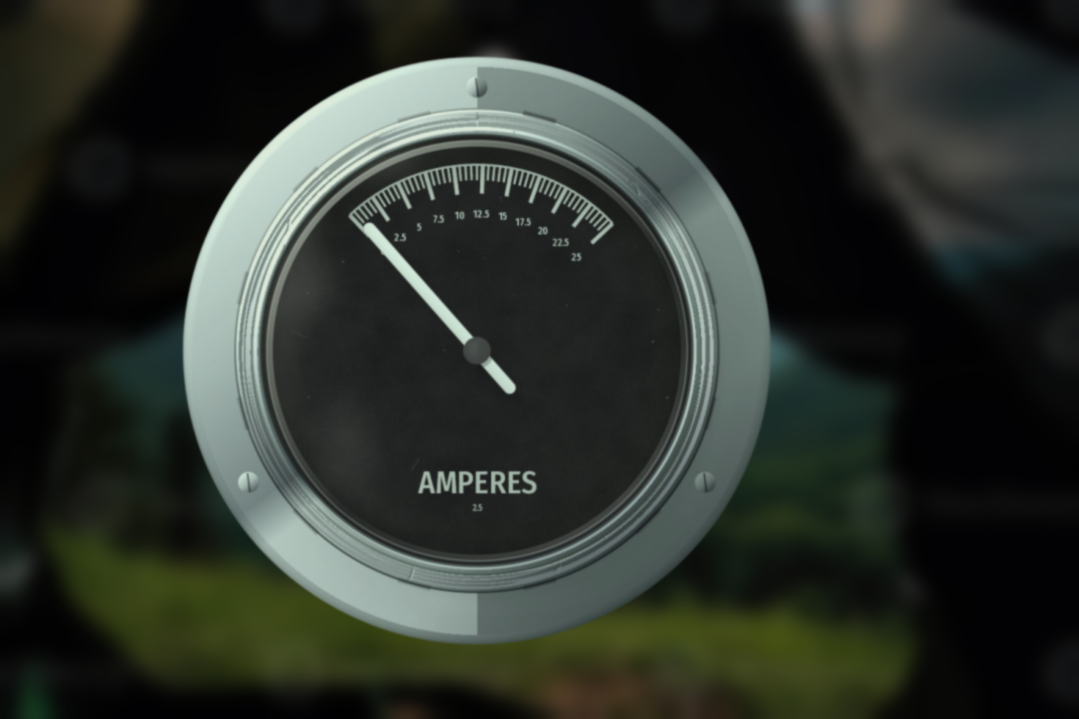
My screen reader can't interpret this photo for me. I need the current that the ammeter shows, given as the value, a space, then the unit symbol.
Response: 0.5 A
